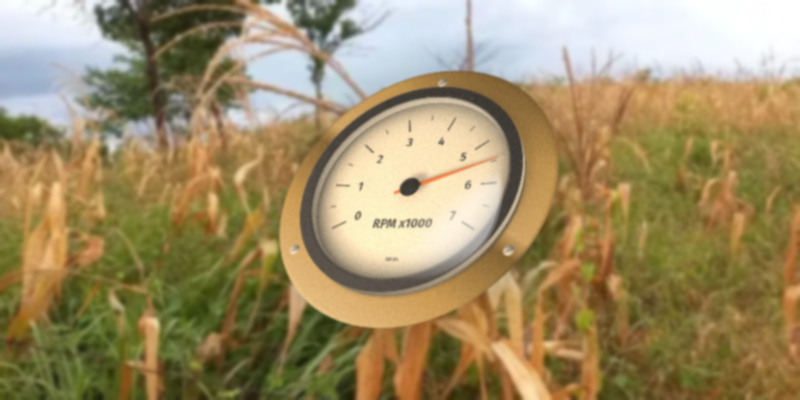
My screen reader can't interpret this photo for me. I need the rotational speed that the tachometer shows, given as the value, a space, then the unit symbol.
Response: 5500 rpm
